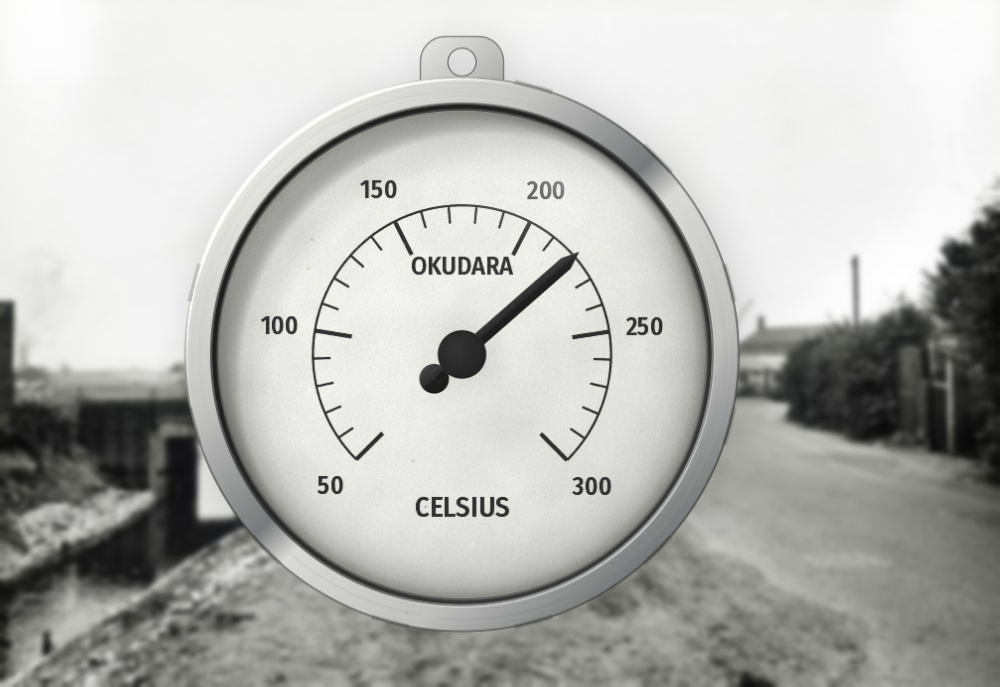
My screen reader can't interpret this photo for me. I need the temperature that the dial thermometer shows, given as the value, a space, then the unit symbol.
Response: 220 °C
